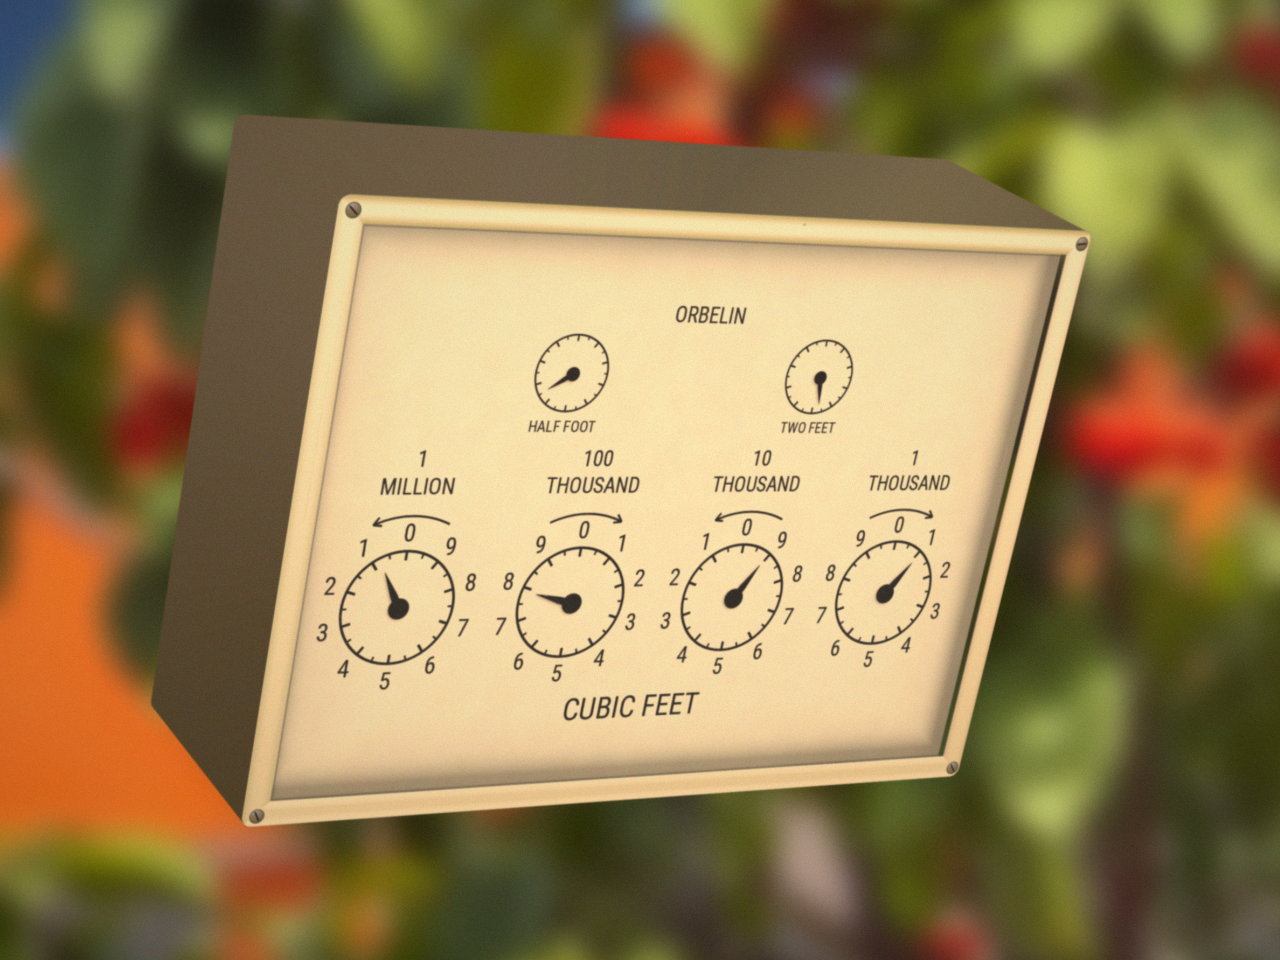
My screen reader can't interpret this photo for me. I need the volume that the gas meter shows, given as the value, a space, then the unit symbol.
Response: 79100 ft³
